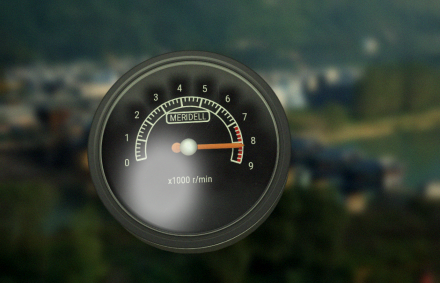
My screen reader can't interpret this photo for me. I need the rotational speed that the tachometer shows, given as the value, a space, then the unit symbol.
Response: 8200 rpm
